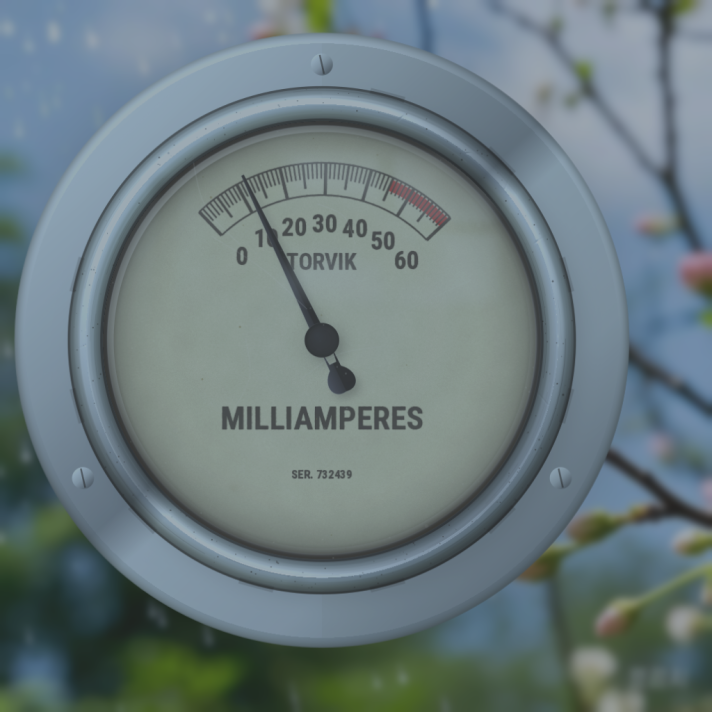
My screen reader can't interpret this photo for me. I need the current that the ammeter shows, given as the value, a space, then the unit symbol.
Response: 12 mA
